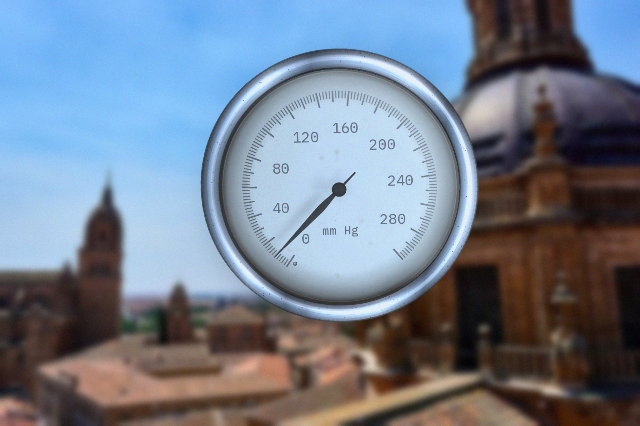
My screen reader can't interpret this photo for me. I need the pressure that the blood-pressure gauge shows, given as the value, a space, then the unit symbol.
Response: 10 mmHg
